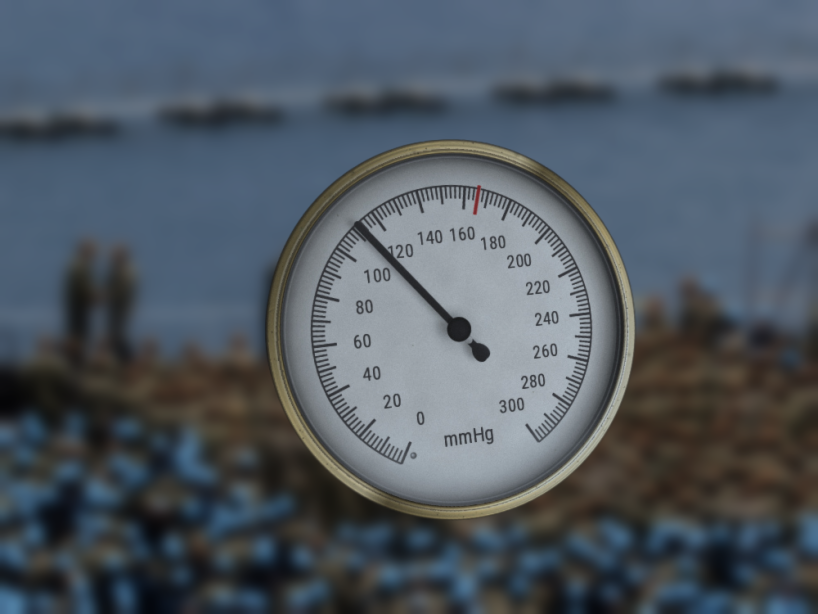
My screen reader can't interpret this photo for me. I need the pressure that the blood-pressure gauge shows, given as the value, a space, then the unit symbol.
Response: 112 mmHg
